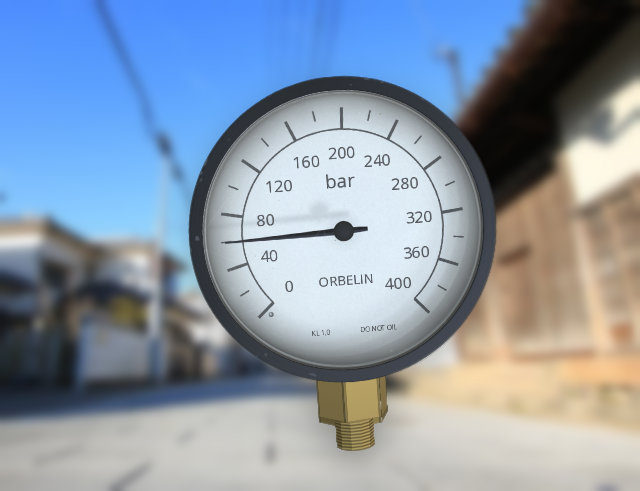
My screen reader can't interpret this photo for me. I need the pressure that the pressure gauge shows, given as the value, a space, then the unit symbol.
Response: 60 bar
